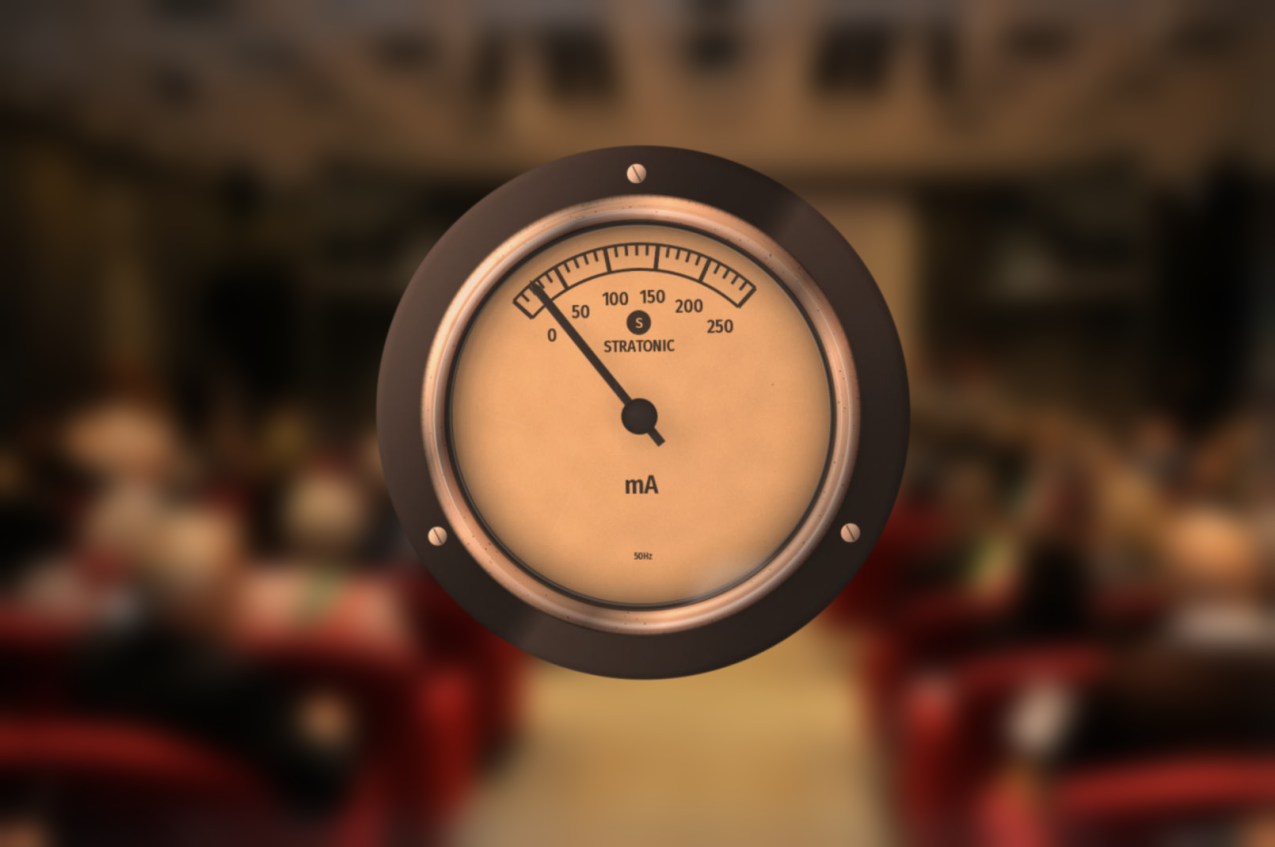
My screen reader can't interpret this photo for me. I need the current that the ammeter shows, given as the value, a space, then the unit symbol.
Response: 25 mA
